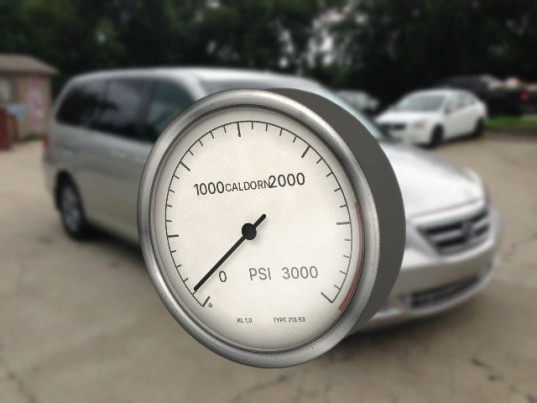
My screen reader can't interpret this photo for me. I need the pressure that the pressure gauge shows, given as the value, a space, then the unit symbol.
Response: 100 psi
